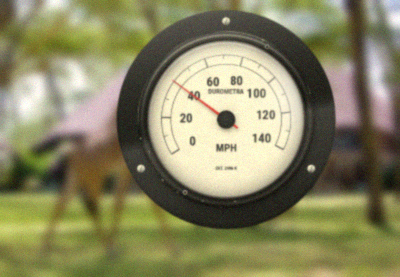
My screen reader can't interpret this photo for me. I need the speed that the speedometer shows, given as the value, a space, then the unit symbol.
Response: 40 mph
